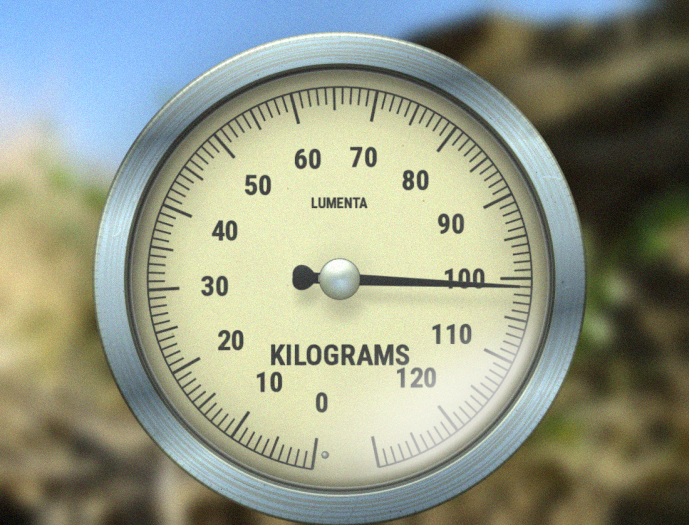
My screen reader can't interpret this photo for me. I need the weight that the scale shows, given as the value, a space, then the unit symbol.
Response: 101 kg
